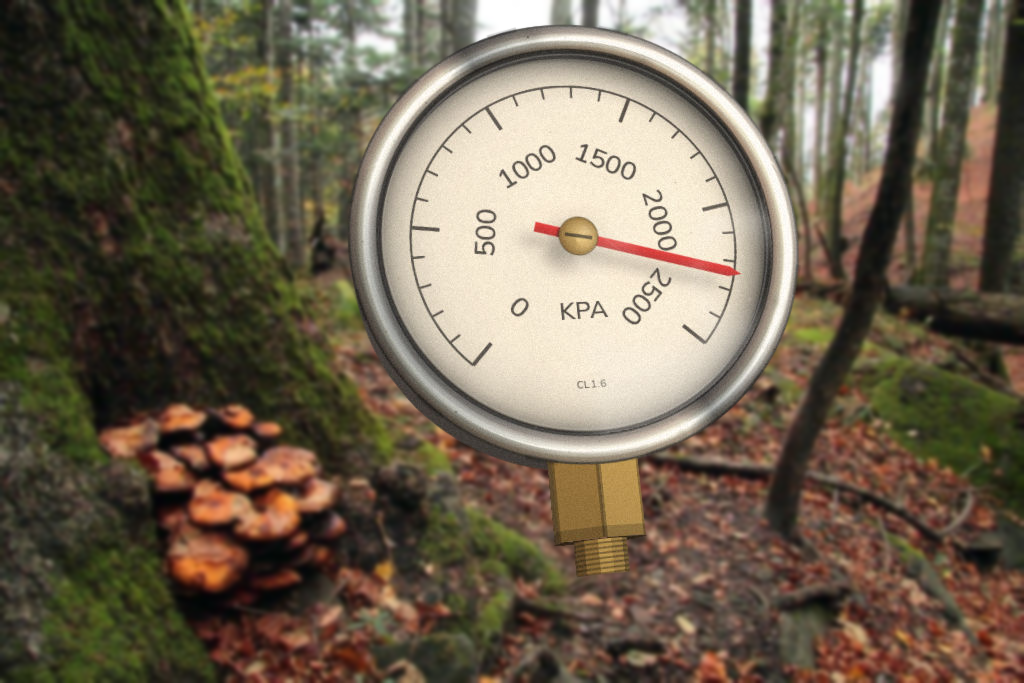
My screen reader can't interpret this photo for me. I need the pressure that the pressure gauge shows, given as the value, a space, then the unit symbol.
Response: 2250 kPa
